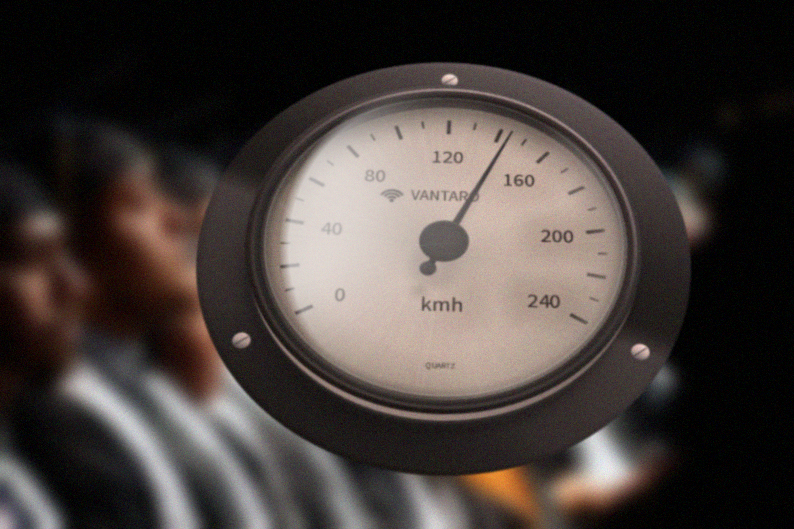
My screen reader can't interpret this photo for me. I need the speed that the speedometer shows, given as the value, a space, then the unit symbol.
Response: 145 km/h
